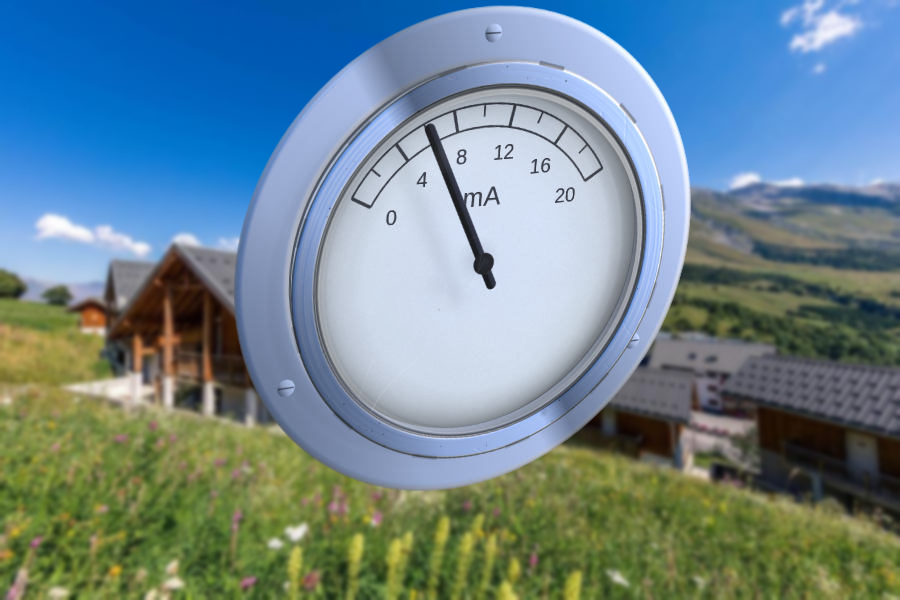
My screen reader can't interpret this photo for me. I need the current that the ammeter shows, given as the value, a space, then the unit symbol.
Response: 6 mA
